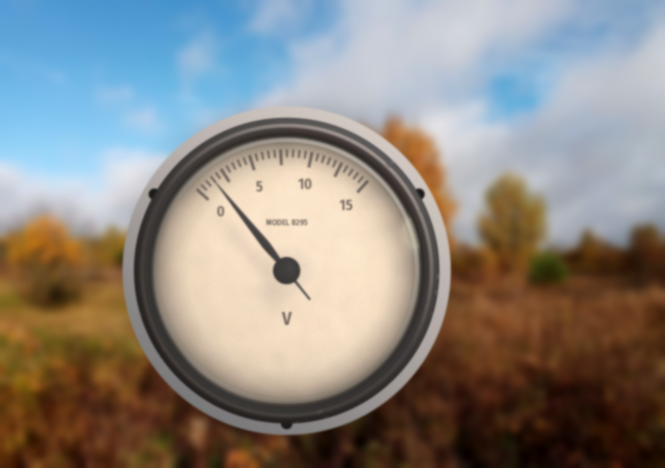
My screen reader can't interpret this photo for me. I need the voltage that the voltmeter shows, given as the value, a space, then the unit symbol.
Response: 1.5 V
